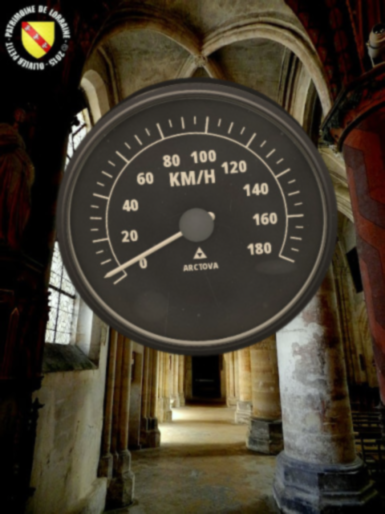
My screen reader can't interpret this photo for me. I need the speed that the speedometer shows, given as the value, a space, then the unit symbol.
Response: 5 km/h
